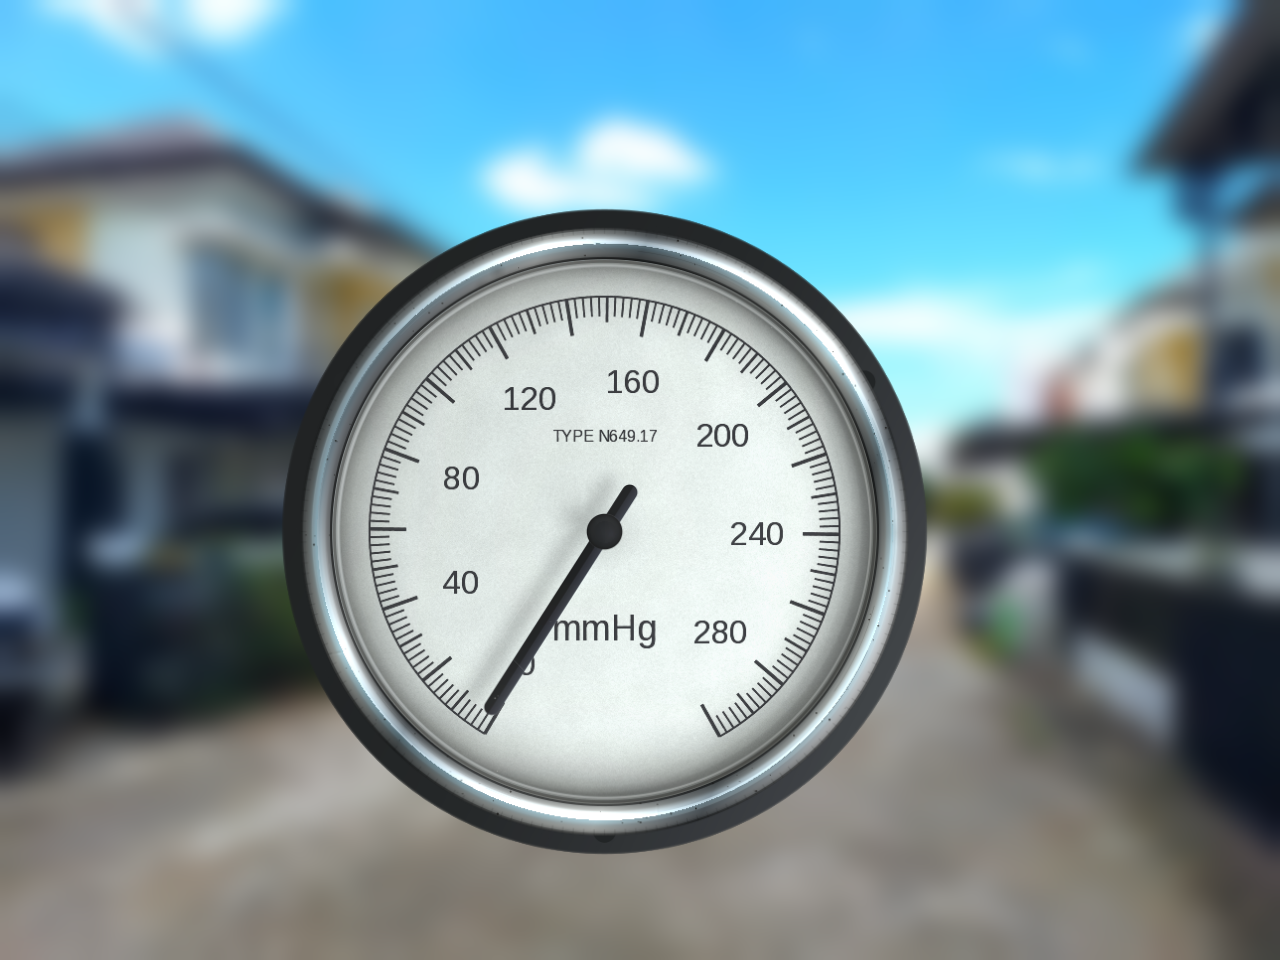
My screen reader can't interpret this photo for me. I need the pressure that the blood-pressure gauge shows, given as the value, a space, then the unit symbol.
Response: 2 mmHg
